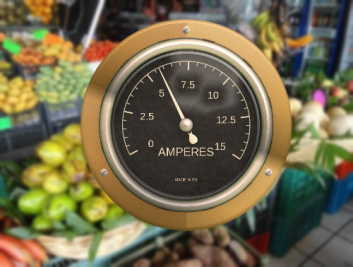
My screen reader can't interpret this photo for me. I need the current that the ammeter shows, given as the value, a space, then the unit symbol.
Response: 5.75 A
